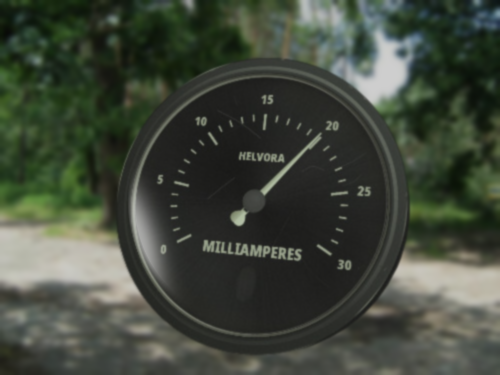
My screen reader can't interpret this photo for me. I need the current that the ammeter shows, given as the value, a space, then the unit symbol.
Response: 20 mA
